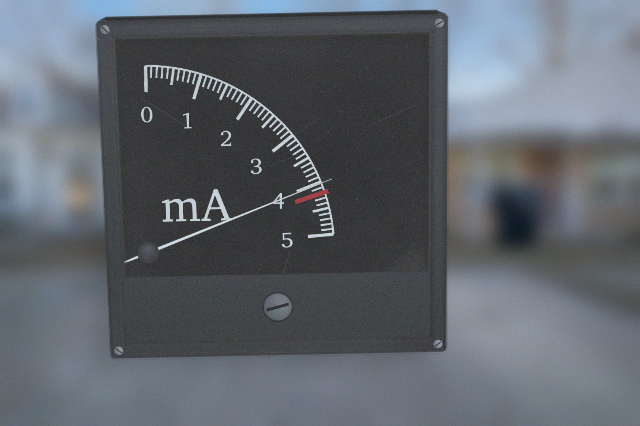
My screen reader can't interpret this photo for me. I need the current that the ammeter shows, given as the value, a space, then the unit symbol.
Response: 4 mA
